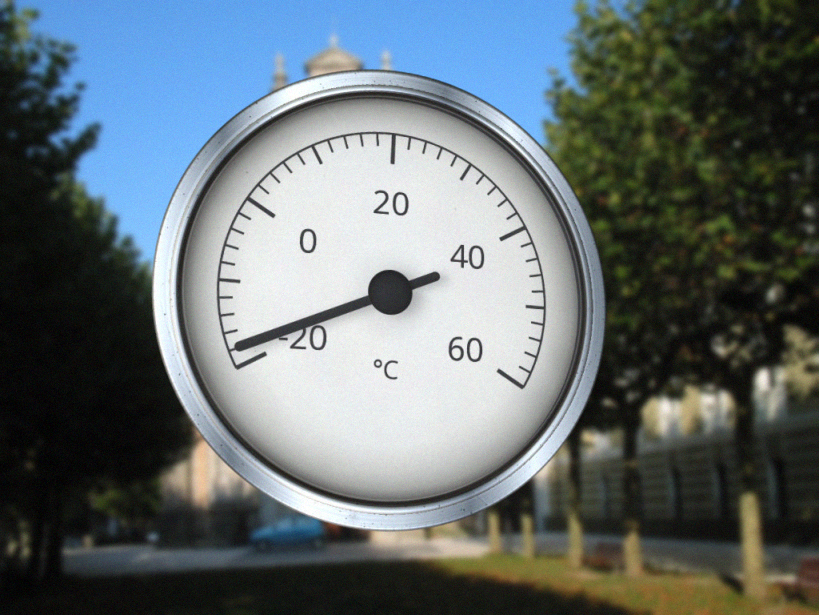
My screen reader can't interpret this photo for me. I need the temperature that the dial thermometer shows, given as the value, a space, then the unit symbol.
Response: -18 °C
